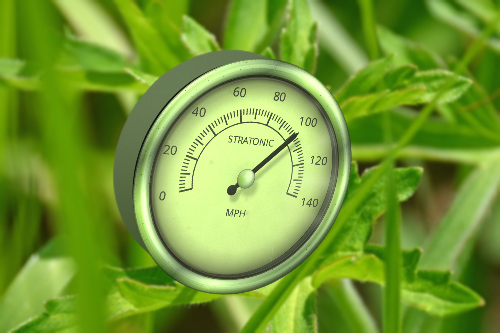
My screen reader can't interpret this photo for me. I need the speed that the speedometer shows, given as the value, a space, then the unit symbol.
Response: 100 mph
